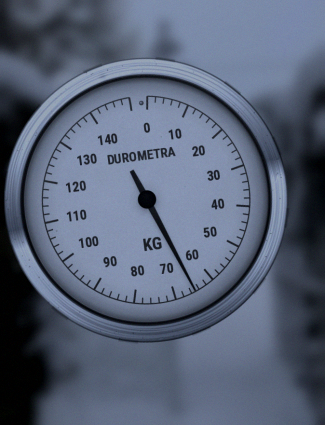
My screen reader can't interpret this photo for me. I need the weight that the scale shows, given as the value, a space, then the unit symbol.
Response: 65 kg
